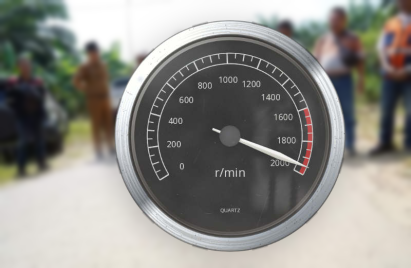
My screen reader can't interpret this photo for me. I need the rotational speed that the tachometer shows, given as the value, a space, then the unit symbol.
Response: 1950 rpm
